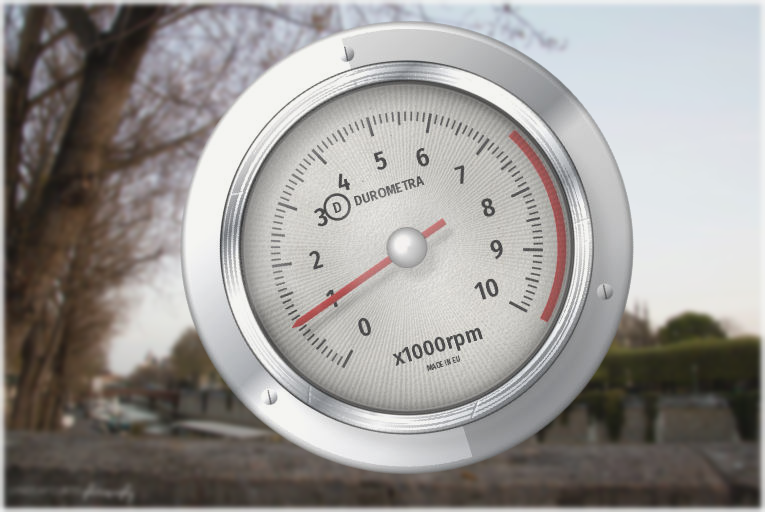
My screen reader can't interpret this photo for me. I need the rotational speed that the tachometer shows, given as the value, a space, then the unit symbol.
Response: 1000 rpm
